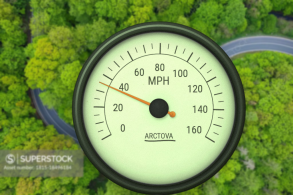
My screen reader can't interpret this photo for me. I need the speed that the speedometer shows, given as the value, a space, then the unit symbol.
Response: 35 mph
